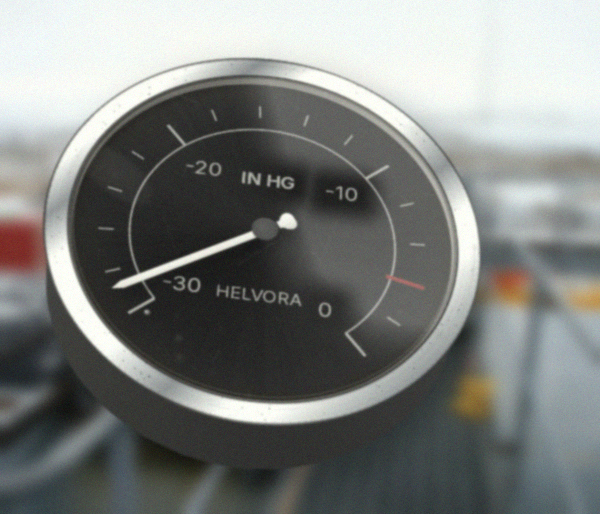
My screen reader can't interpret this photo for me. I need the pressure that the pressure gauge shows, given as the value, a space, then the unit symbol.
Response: -29 inHg
